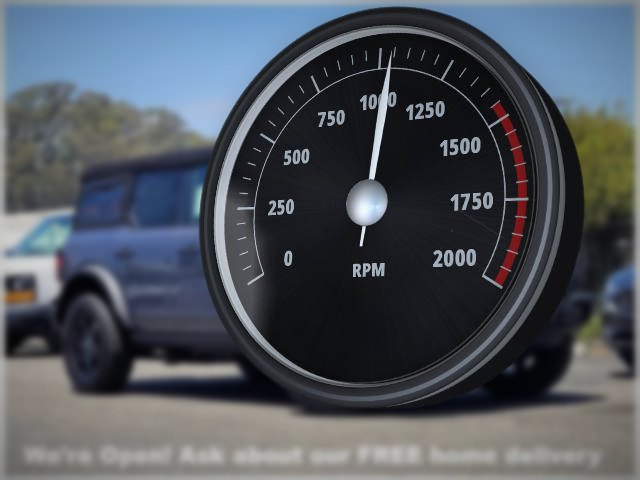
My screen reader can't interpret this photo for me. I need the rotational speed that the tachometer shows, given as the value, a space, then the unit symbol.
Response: 1050 rpm
